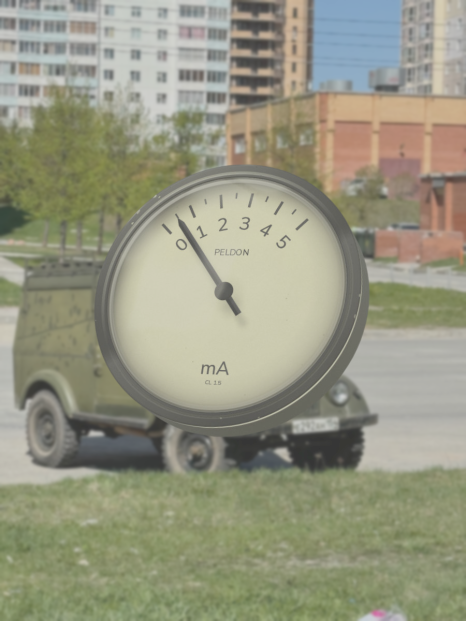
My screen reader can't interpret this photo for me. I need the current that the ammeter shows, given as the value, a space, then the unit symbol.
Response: 0.5 mA
